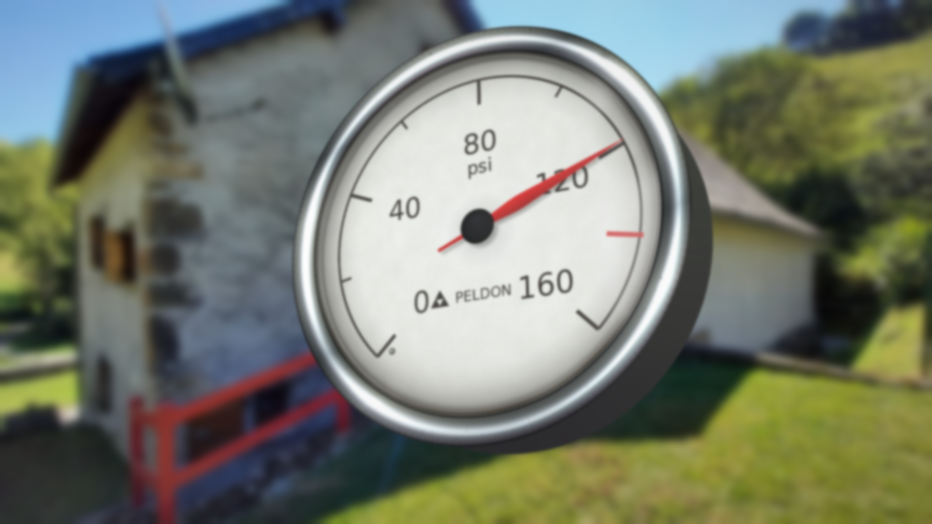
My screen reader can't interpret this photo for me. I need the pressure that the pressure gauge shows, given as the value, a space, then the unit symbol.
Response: 120 psi
